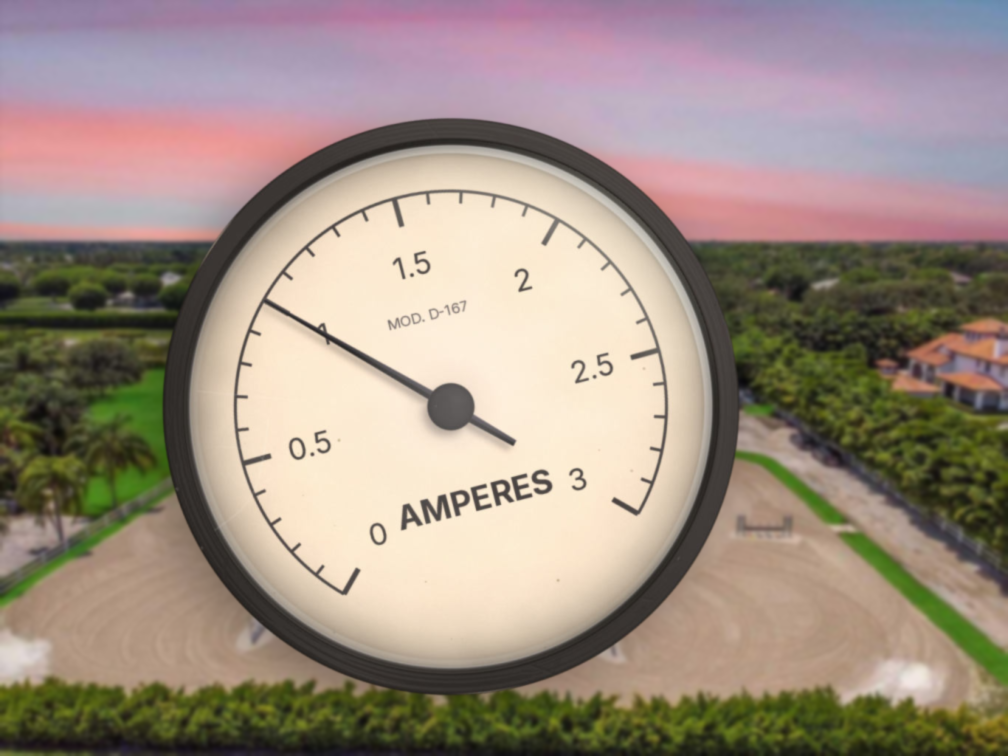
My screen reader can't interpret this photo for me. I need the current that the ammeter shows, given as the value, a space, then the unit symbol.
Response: 1 A
